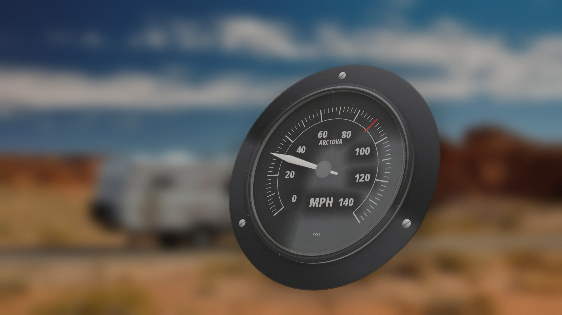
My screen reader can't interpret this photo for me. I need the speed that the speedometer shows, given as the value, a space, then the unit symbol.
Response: 30 mph
